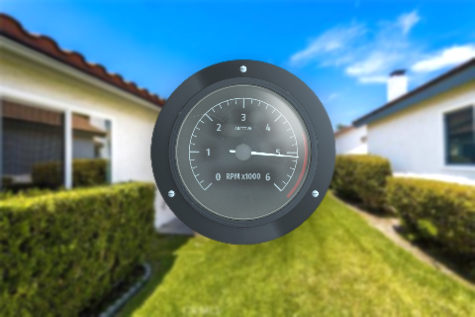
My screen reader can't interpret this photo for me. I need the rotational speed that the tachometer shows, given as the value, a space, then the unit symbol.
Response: 5100 rpm
